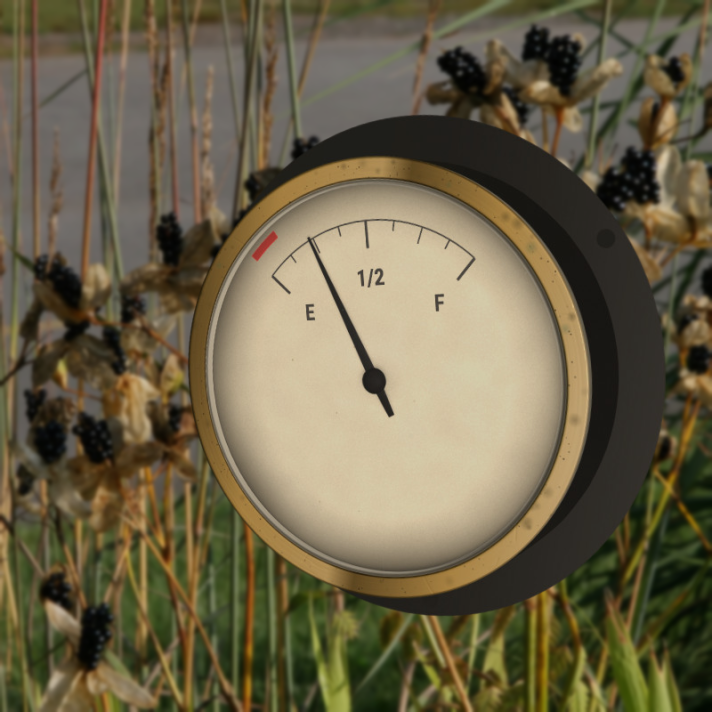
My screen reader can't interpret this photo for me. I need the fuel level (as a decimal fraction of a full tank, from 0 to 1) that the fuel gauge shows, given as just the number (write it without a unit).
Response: 0.25
